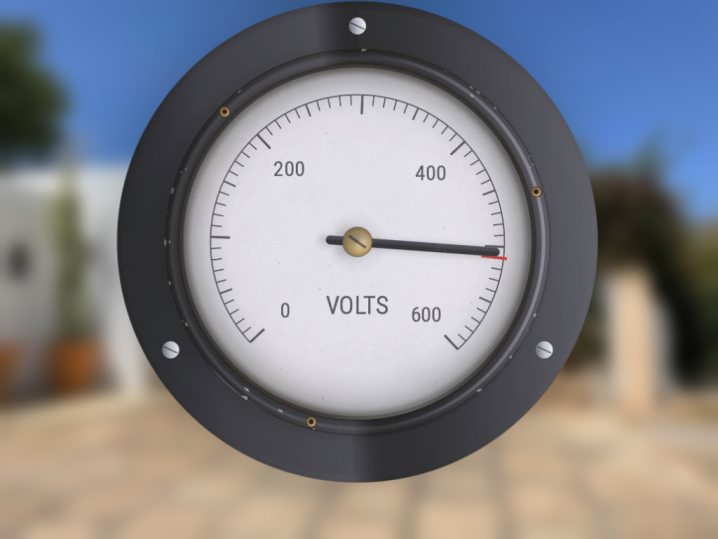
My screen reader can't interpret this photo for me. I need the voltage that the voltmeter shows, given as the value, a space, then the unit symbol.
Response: 505 V
